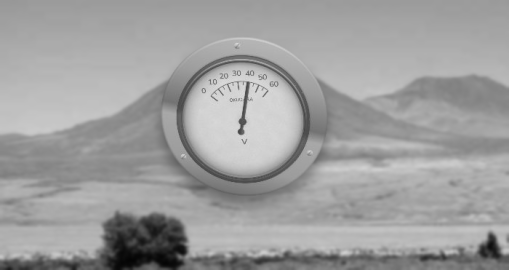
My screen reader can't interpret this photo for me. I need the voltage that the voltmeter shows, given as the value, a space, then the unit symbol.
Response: 40 V
